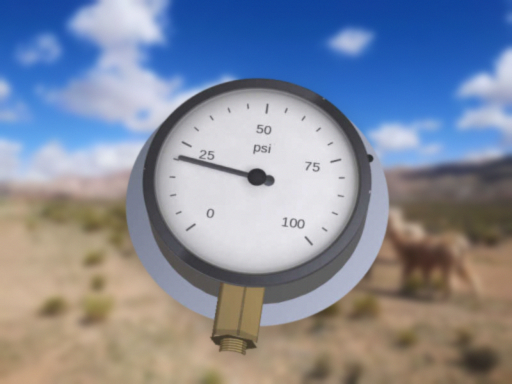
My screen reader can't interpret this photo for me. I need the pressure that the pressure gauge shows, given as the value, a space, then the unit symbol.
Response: 20 psi
